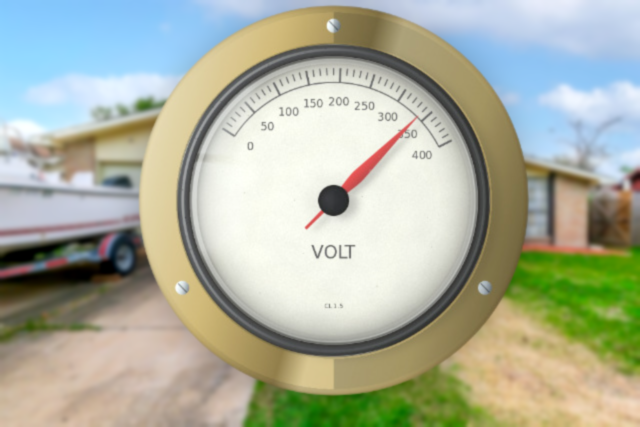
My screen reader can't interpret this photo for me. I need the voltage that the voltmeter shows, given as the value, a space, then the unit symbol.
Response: 340 V
